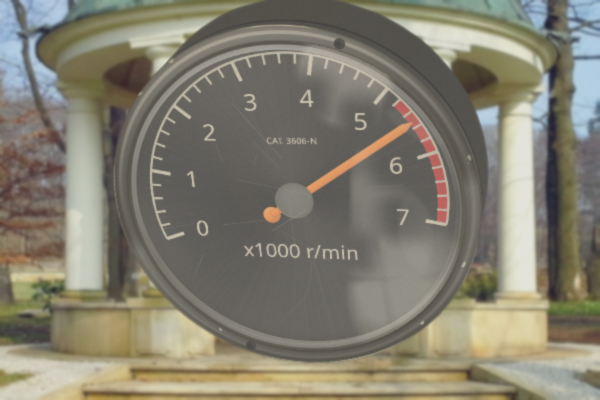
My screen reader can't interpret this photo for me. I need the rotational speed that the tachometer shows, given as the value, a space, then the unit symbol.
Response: 5500 rpm
